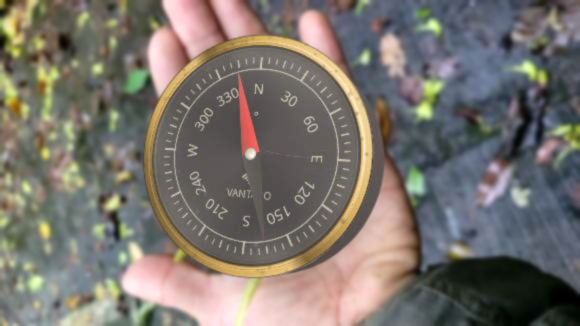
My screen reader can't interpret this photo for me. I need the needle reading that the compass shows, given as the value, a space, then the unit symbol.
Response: 345 °
